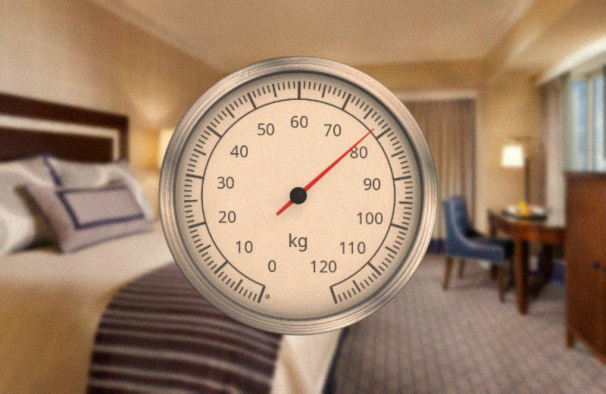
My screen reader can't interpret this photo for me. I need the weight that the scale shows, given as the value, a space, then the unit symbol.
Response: 78 kg
